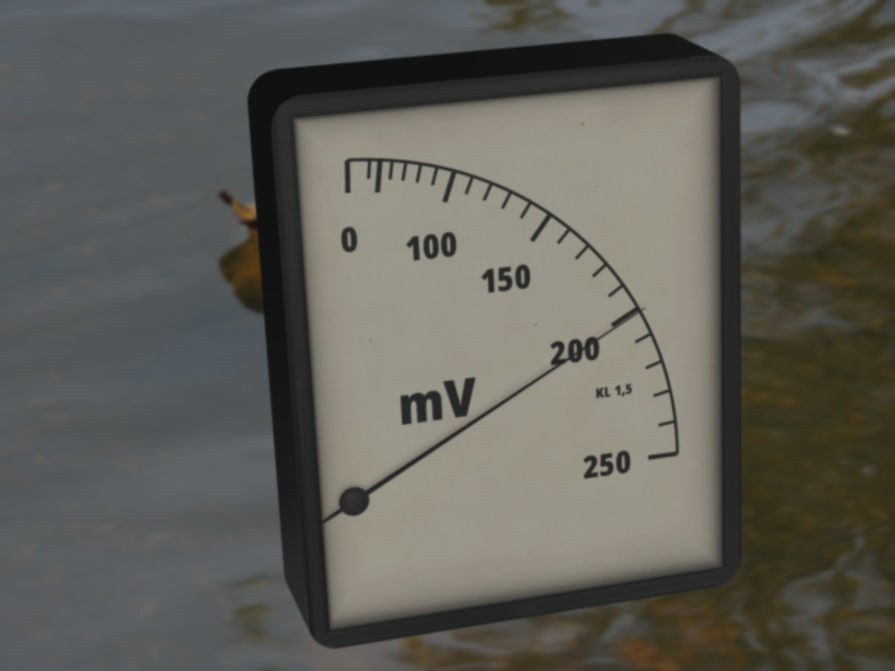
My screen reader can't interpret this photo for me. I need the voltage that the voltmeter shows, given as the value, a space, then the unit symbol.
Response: 200 mV
